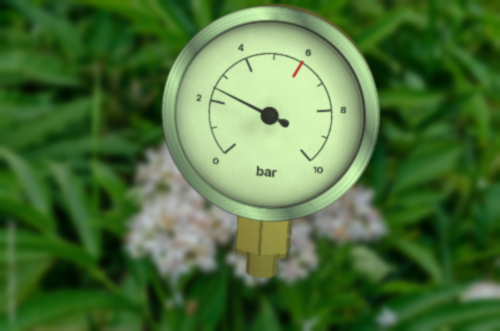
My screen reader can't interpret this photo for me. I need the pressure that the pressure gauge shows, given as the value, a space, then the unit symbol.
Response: 2.5 bar
